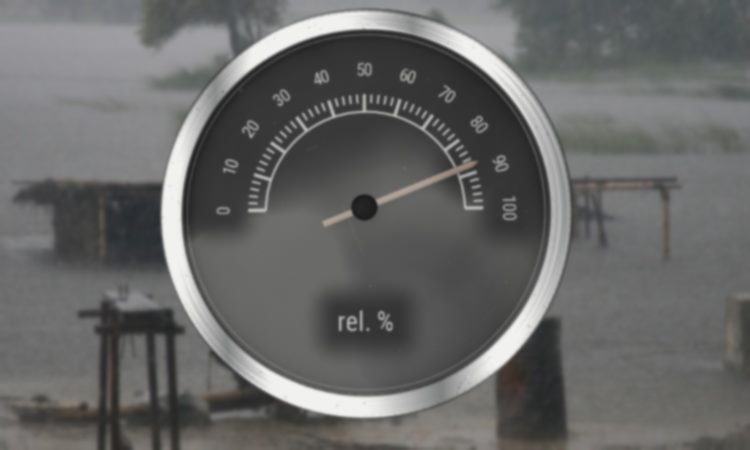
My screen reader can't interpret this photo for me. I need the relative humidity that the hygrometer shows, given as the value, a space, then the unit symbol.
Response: 88 %
